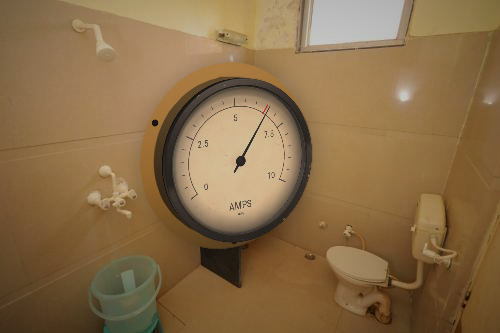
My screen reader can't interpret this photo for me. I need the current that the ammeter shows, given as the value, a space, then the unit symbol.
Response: 6.5 A
